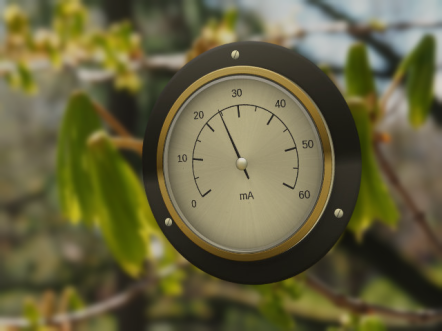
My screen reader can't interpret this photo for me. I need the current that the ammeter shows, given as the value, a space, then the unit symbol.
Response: 25 mA
